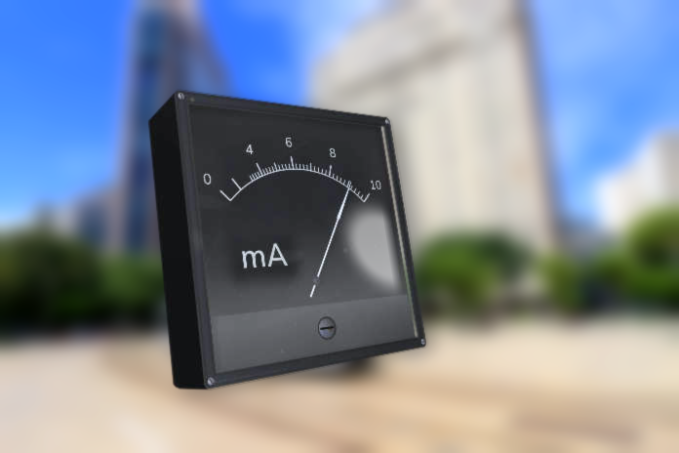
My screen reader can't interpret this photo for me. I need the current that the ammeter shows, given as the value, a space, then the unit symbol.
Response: 9 mA
